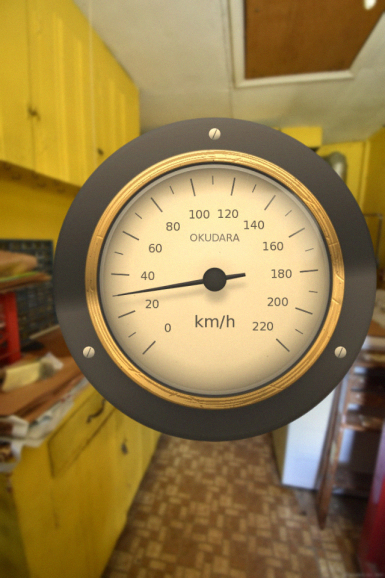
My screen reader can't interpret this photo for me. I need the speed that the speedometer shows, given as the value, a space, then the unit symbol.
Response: 30 km/h
